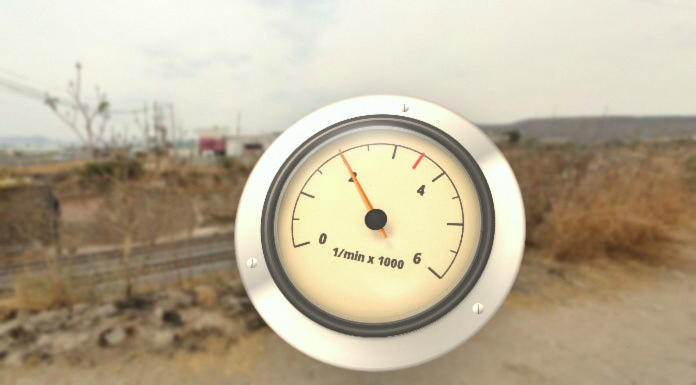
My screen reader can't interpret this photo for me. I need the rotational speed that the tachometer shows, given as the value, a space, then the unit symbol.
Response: 2000 rpm
